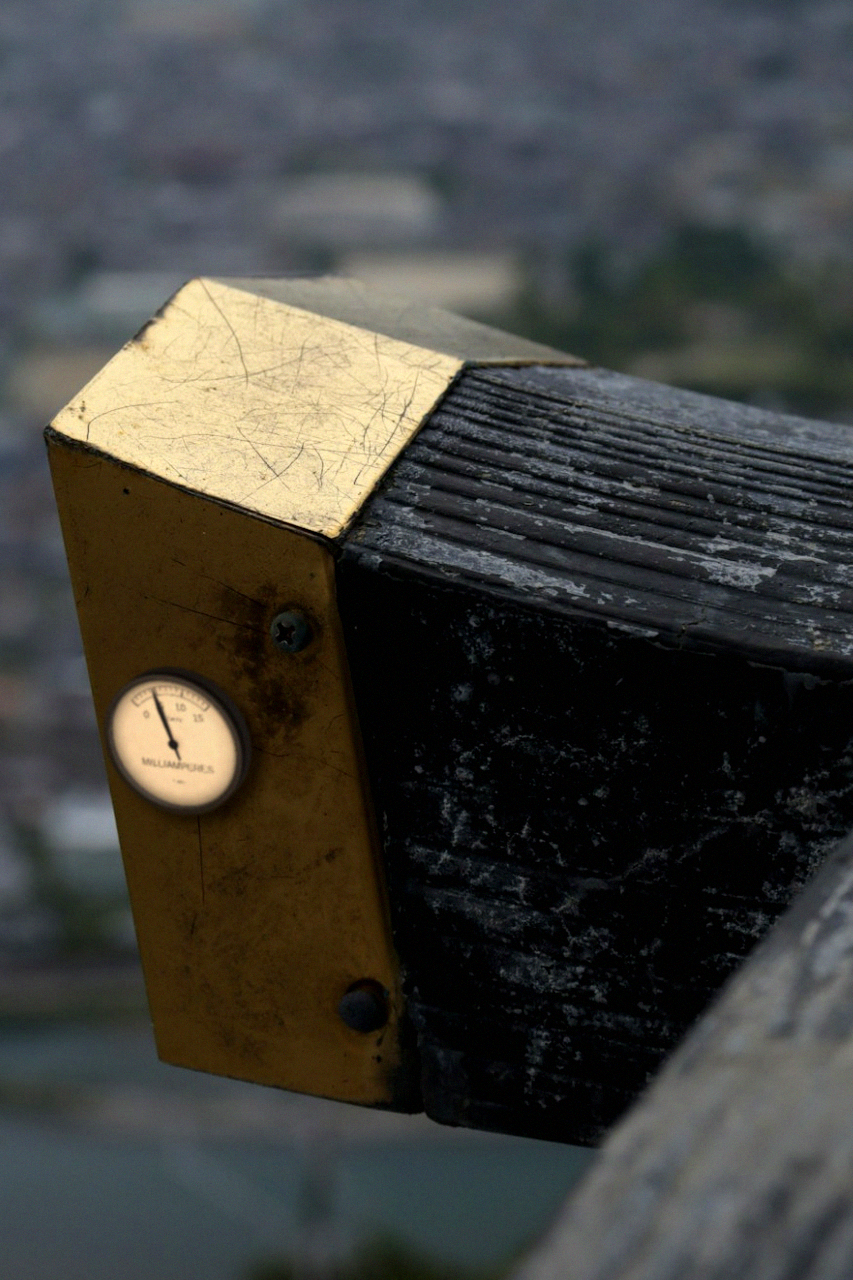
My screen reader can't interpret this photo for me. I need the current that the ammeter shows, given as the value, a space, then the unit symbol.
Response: 5 mA
